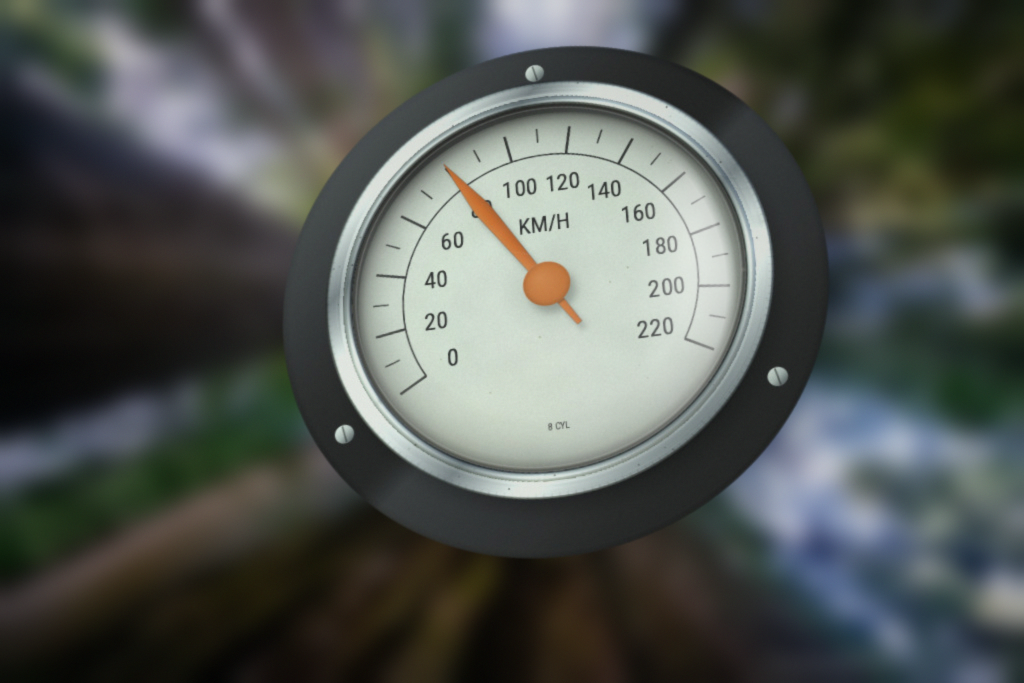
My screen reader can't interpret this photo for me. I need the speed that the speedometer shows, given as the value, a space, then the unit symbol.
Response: 80 km/h
